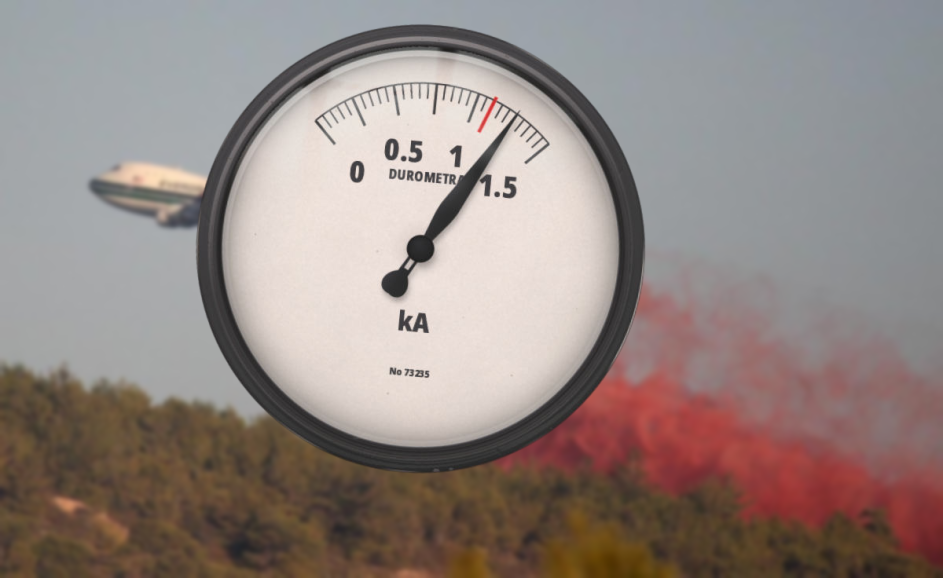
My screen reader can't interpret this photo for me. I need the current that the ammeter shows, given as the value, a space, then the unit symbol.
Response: 1.25 kA
